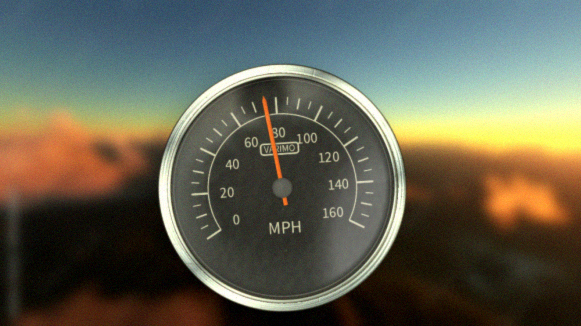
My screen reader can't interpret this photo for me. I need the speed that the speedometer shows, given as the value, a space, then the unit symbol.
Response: 75 mph
